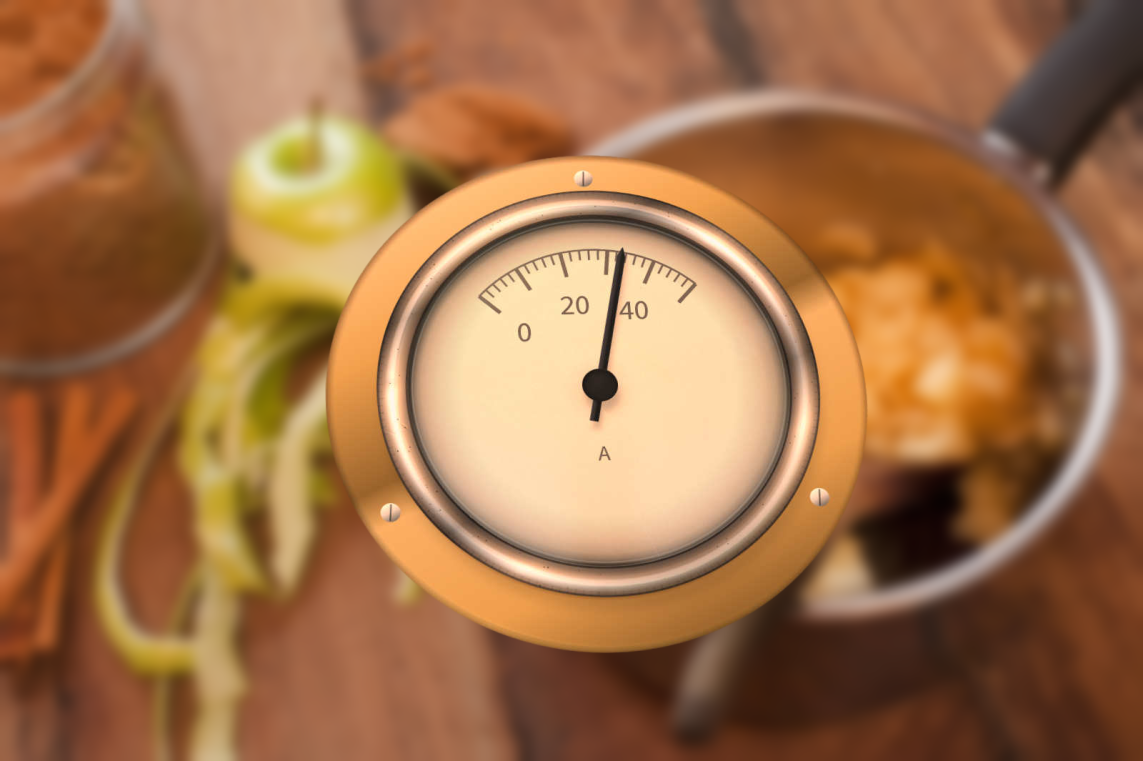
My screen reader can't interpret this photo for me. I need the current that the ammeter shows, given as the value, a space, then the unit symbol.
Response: 33 A
